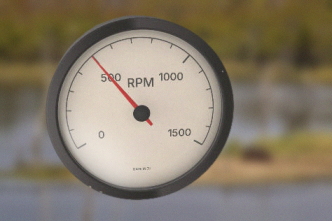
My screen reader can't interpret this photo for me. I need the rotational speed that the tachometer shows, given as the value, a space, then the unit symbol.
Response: 500 rpm
